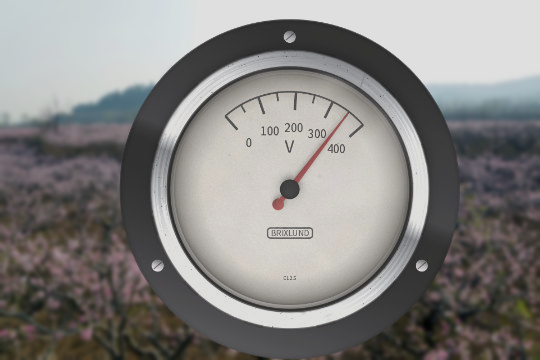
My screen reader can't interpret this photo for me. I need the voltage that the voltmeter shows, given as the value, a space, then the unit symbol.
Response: 350 V
